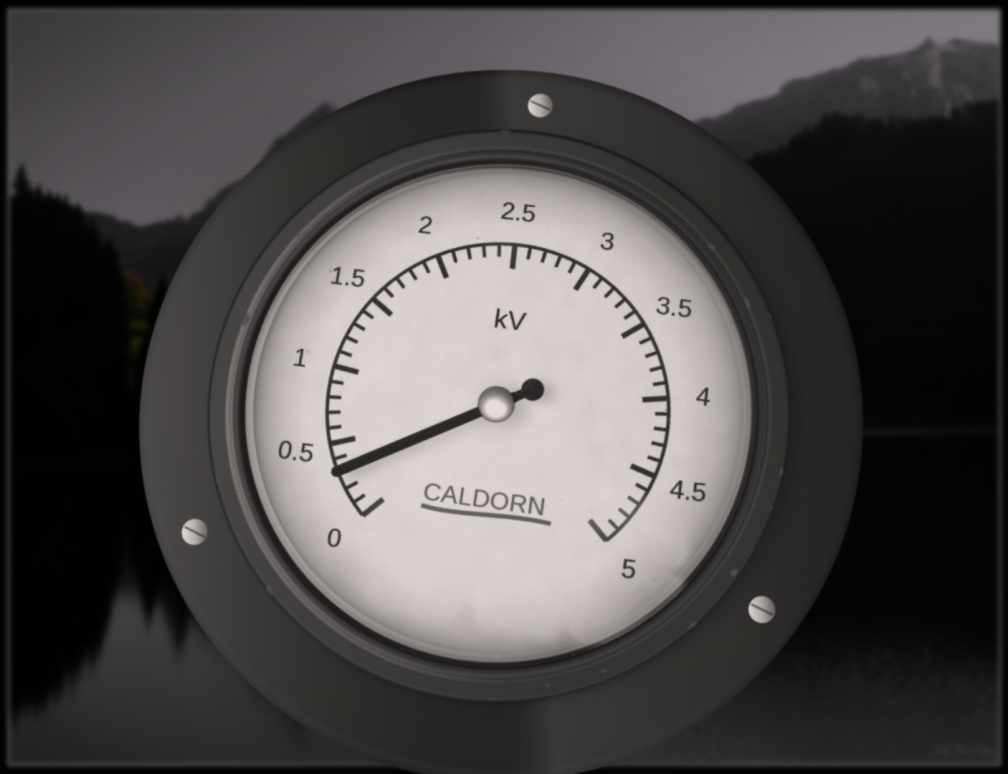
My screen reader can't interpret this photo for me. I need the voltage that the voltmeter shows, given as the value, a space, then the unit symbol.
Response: 0.3 kV
